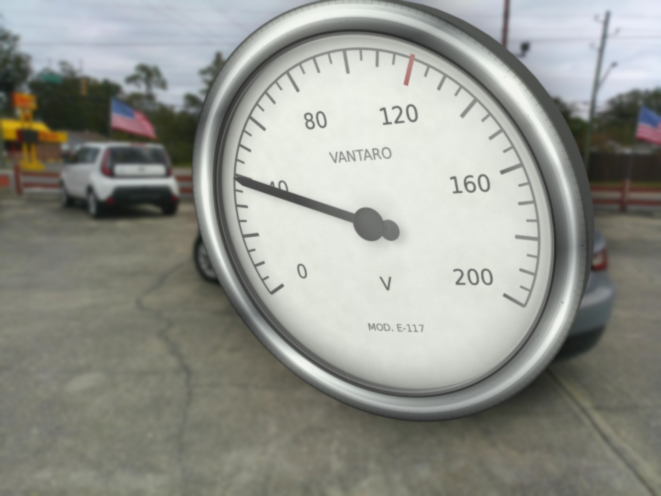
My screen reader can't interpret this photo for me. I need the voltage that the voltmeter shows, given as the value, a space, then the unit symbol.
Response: 40 V
